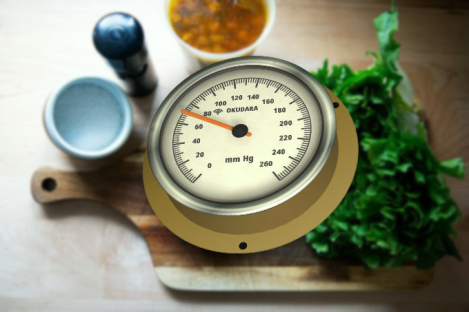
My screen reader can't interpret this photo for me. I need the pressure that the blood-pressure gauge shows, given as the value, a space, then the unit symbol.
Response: 70 mmHg
